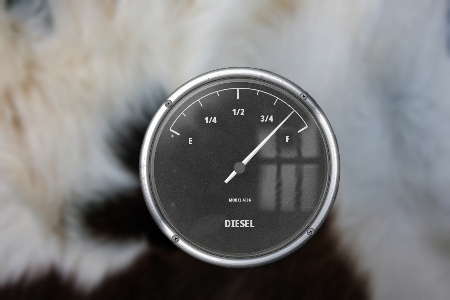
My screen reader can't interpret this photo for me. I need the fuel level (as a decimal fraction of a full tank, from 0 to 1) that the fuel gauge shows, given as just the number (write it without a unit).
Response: 0.875
